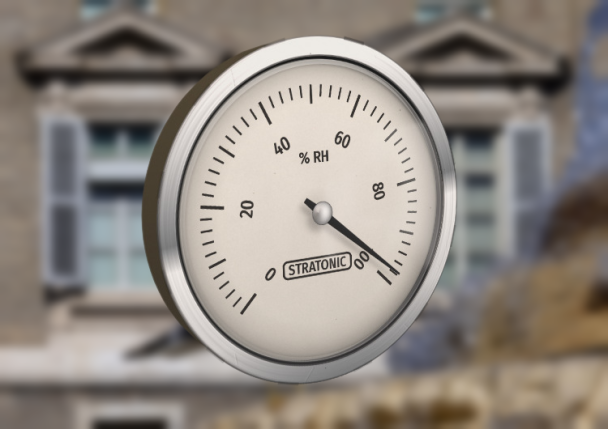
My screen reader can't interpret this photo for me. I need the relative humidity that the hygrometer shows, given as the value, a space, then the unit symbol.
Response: 98 %
